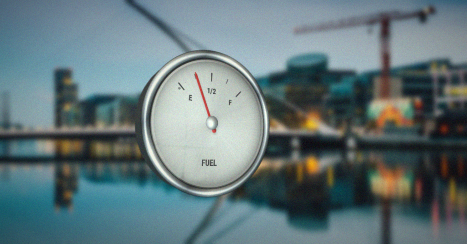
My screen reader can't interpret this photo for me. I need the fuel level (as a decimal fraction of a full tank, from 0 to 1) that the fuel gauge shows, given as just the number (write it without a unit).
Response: 0.25
